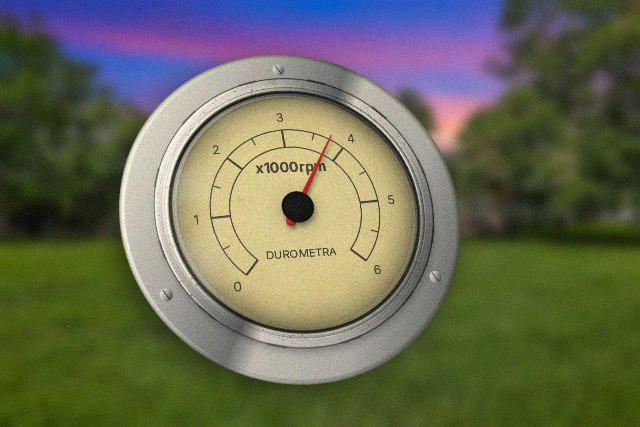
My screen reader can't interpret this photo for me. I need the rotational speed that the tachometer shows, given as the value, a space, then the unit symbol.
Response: 3750 rpm
